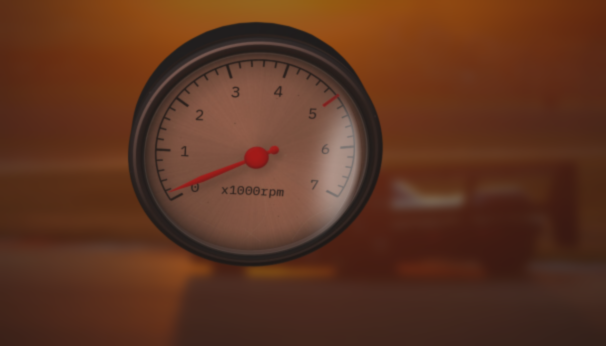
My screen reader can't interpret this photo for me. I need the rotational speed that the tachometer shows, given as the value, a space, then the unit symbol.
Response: 200 rpm
